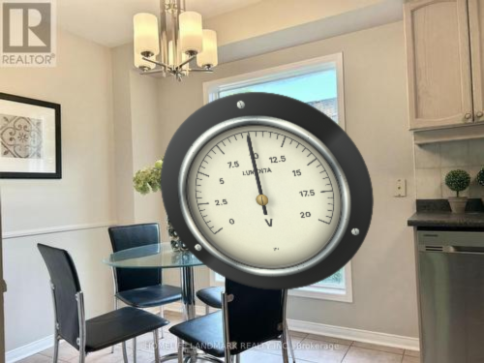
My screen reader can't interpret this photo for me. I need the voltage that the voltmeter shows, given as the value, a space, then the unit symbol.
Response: 10 V
